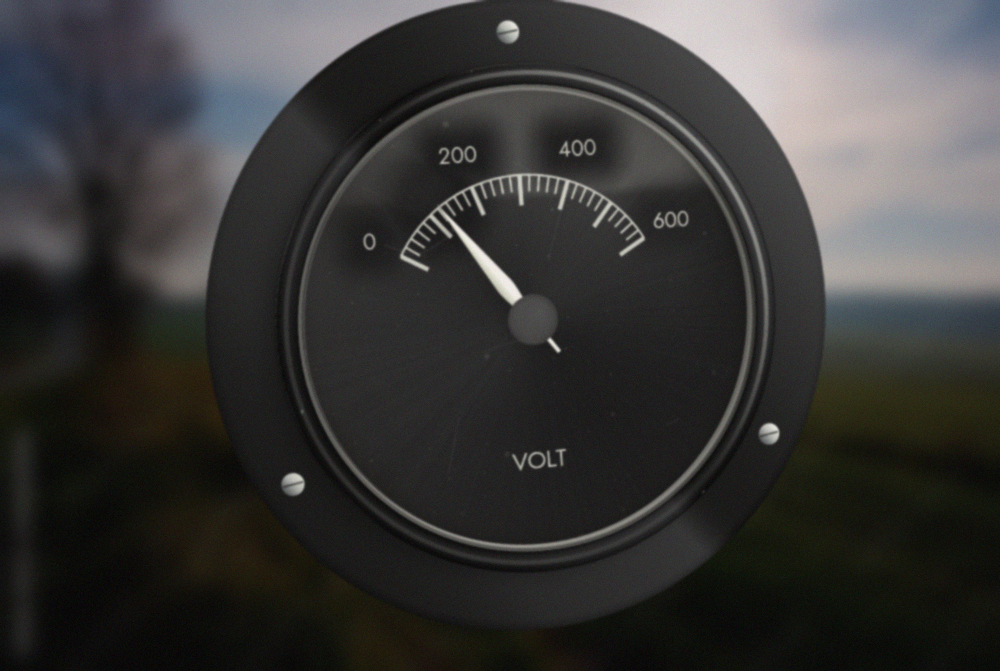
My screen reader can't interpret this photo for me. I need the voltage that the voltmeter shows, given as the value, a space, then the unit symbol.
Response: 120 V
